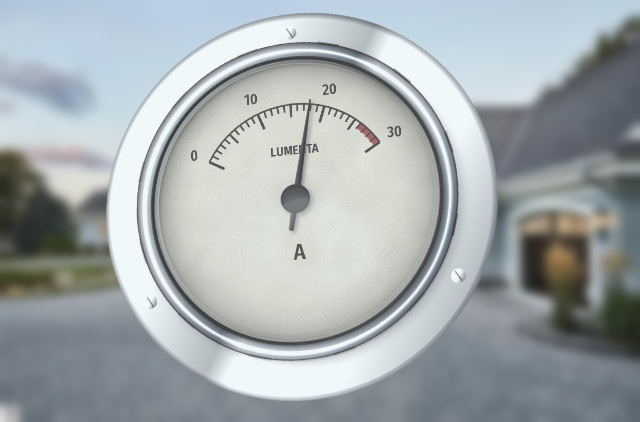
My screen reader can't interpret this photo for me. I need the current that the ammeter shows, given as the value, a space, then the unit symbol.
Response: 18 A
